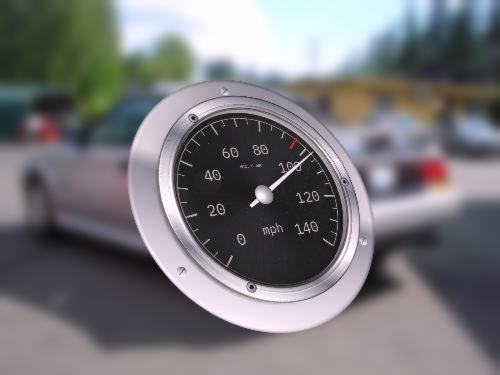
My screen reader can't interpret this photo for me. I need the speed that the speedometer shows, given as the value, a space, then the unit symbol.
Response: 102.5 mph
